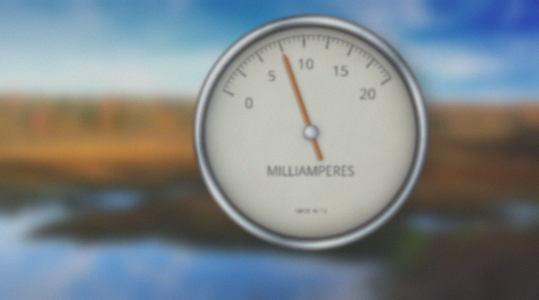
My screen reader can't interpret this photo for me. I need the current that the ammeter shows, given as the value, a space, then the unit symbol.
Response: 7.5 mA
